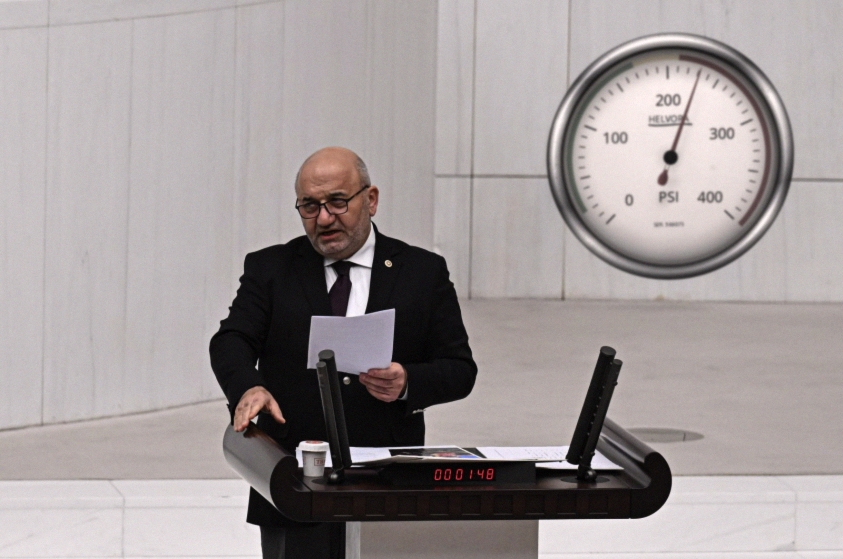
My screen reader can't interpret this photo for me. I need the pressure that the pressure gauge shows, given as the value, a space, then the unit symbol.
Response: 230 psi
